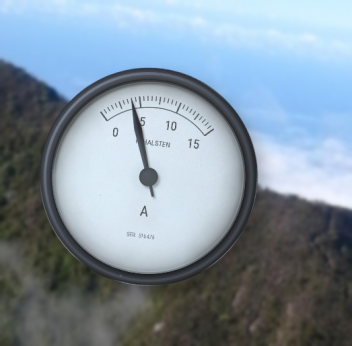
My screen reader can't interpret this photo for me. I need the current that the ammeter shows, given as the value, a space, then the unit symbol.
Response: 4 A
